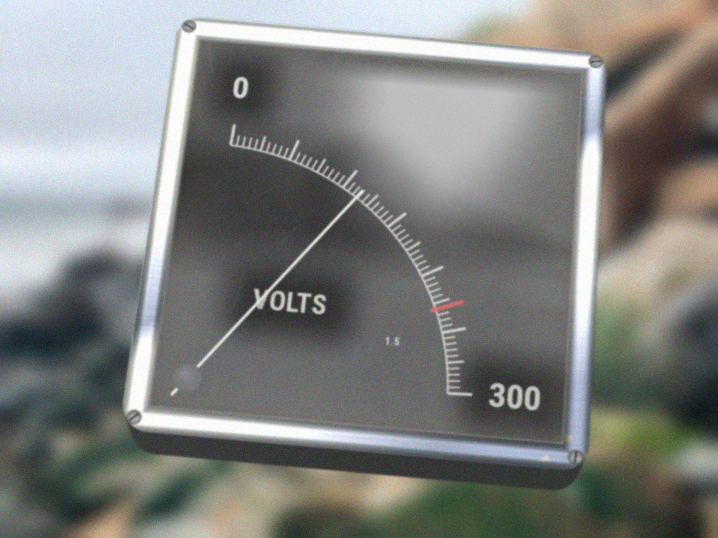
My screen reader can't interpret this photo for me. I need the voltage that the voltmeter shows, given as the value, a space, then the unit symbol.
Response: 115 V
